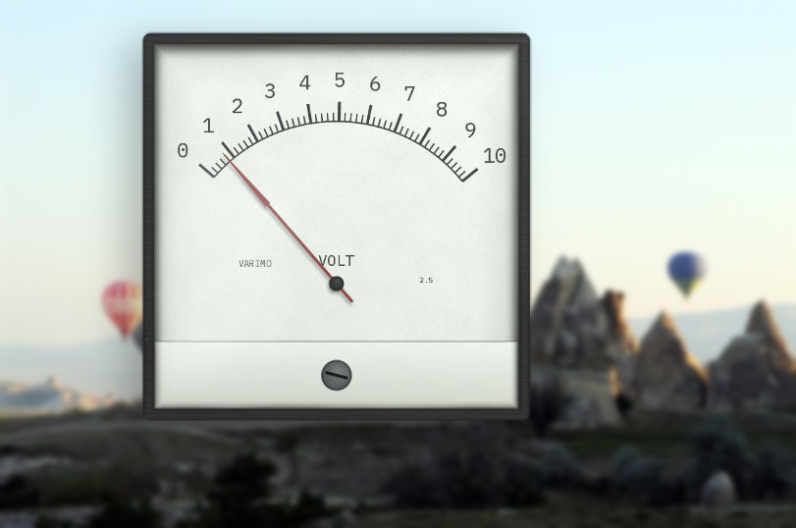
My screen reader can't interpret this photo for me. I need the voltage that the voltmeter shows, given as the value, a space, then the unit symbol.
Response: 0.8 V
